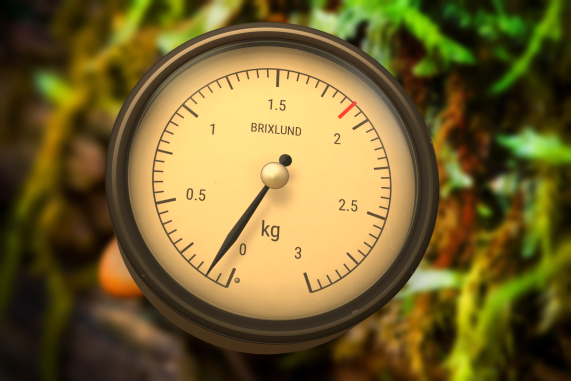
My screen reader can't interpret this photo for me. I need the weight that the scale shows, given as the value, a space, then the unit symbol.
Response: 0.1 kg
